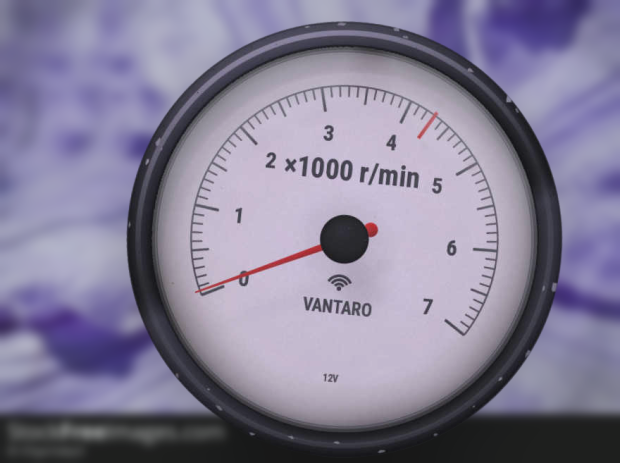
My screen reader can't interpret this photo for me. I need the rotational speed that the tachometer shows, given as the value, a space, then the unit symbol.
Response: 50 rpm
